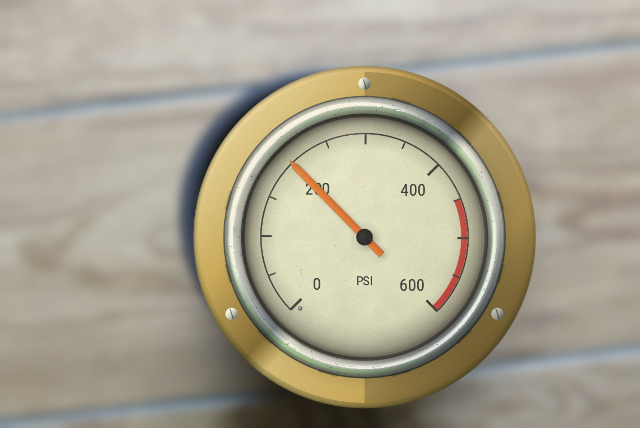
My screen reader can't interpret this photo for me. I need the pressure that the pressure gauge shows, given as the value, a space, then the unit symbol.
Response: 200 psi
